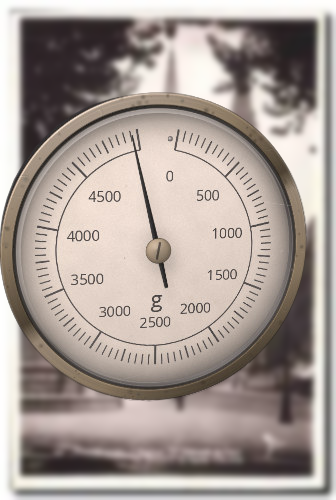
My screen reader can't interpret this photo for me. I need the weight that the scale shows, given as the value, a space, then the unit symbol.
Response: 4950 g
